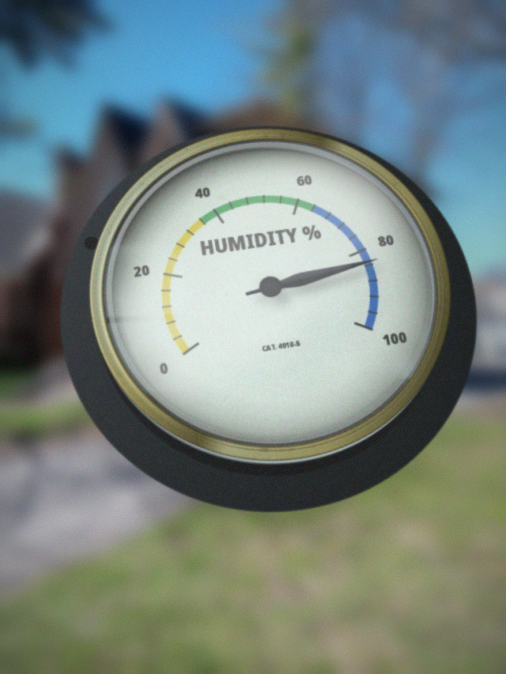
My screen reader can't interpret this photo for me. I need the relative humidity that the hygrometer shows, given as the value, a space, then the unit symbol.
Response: 84 %
